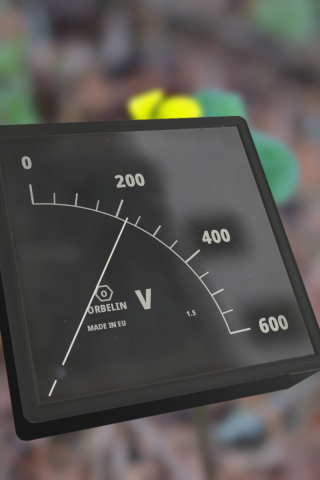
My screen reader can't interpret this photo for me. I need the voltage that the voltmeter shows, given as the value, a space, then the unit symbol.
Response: 225 V
